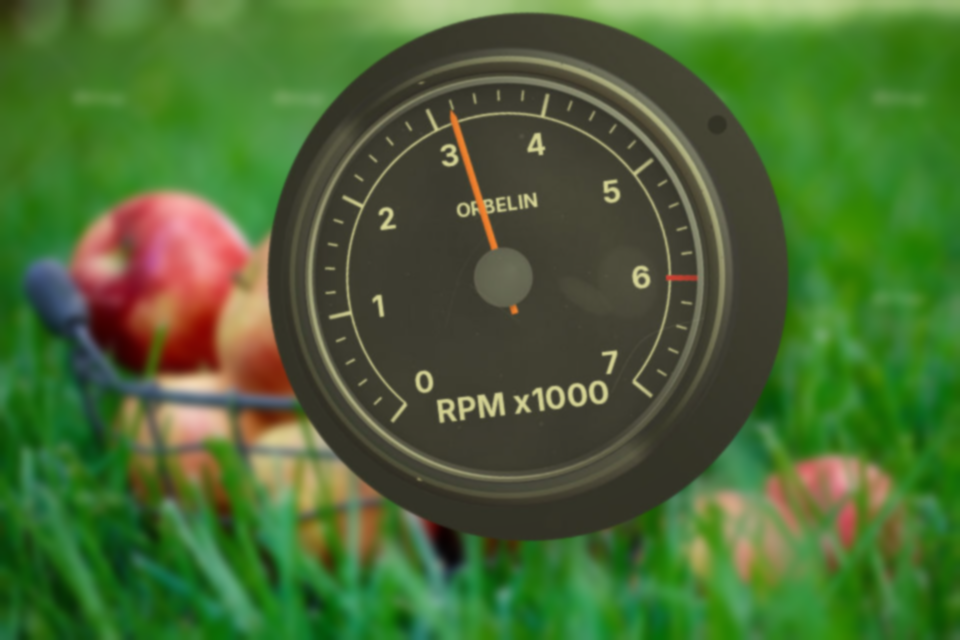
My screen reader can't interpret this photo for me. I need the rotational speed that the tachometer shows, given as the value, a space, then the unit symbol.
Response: 3200 rpm
